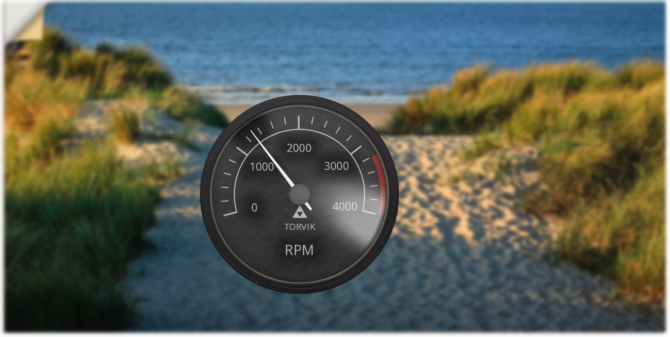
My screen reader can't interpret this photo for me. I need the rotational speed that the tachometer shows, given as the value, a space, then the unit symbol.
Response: 1300 rpm
